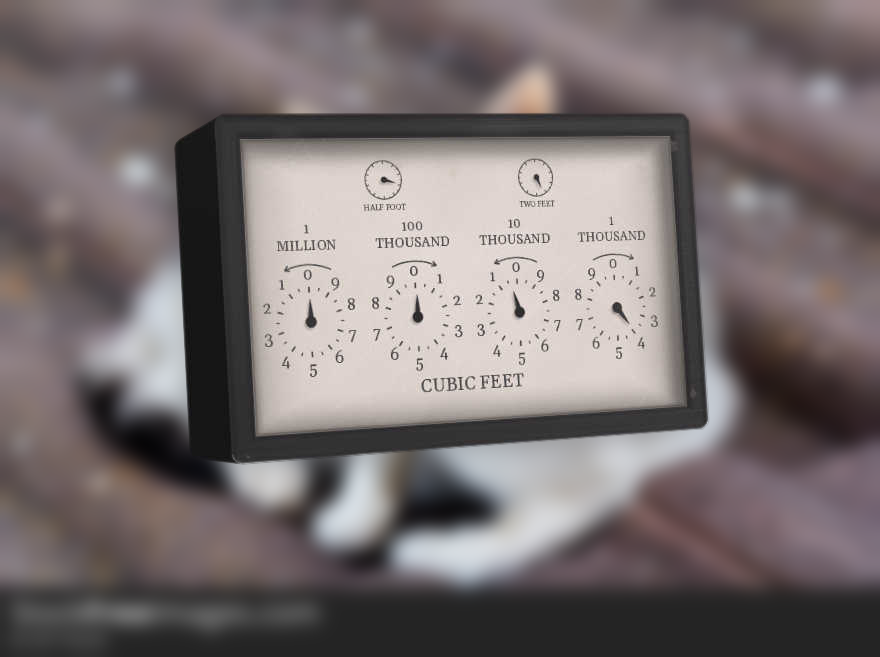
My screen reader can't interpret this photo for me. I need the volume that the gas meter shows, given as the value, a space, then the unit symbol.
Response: 400 ft³
